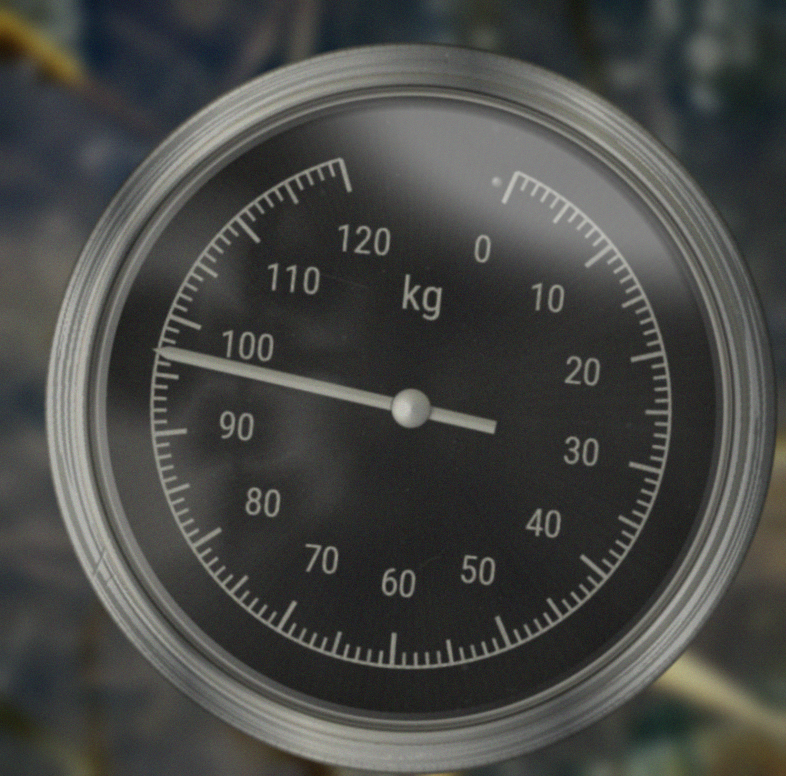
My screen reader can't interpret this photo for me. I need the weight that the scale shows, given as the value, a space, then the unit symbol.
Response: 97 kg
